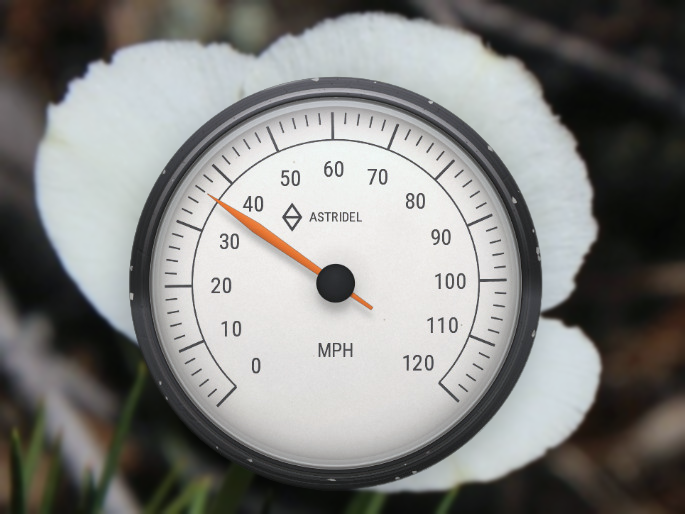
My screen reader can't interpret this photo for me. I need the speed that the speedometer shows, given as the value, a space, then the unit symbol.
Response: 36 mph
